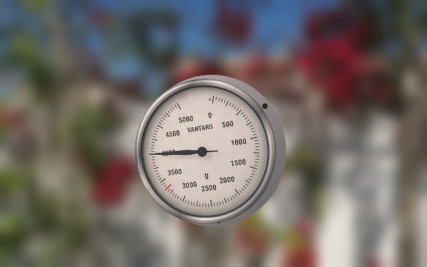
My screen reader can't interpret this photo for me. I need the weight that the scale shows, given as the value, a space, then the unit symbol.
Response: 4000 g
